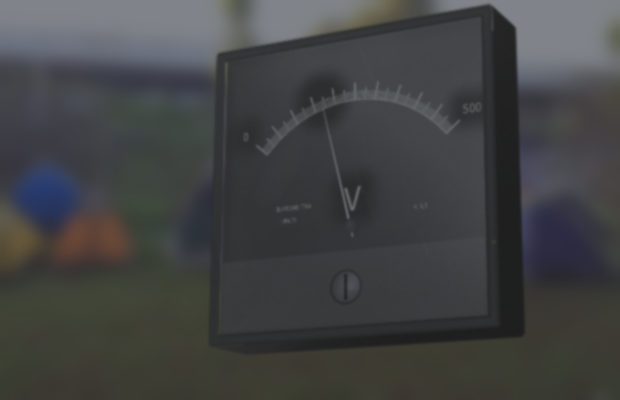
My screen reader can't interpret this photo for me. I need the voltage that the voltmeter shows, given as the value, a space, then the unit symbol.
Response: 175 V
